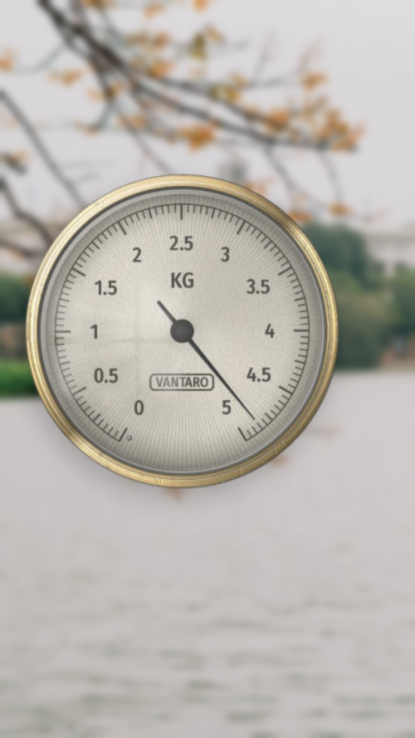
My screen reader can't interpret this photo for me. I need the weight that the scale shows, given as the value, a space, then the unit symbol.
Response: 4.85 kg
